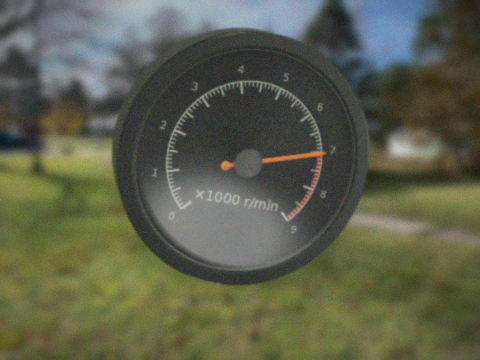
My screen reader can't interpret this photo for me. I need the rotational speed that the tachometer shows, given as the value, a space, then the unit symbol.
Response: 7000 rpm
